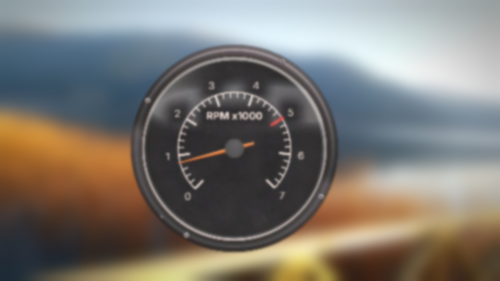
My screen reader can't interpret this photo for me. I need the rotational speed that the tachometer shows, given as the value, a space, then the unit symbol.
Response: 800 rpm
